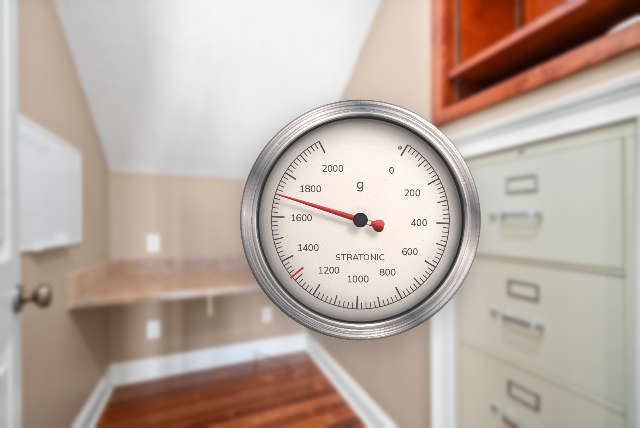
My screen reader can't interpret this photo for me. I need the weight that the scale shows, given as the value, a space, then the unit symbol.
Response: 1700 g
